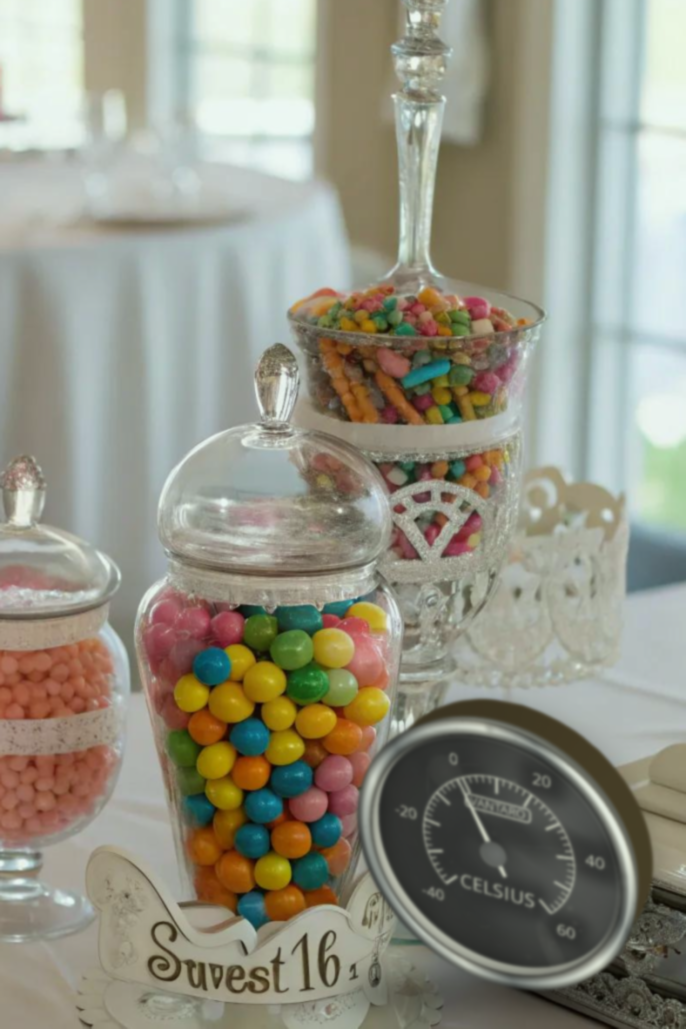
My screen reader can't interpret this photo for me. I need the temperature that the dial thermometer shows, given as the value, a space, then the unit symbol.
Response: 0 °C
